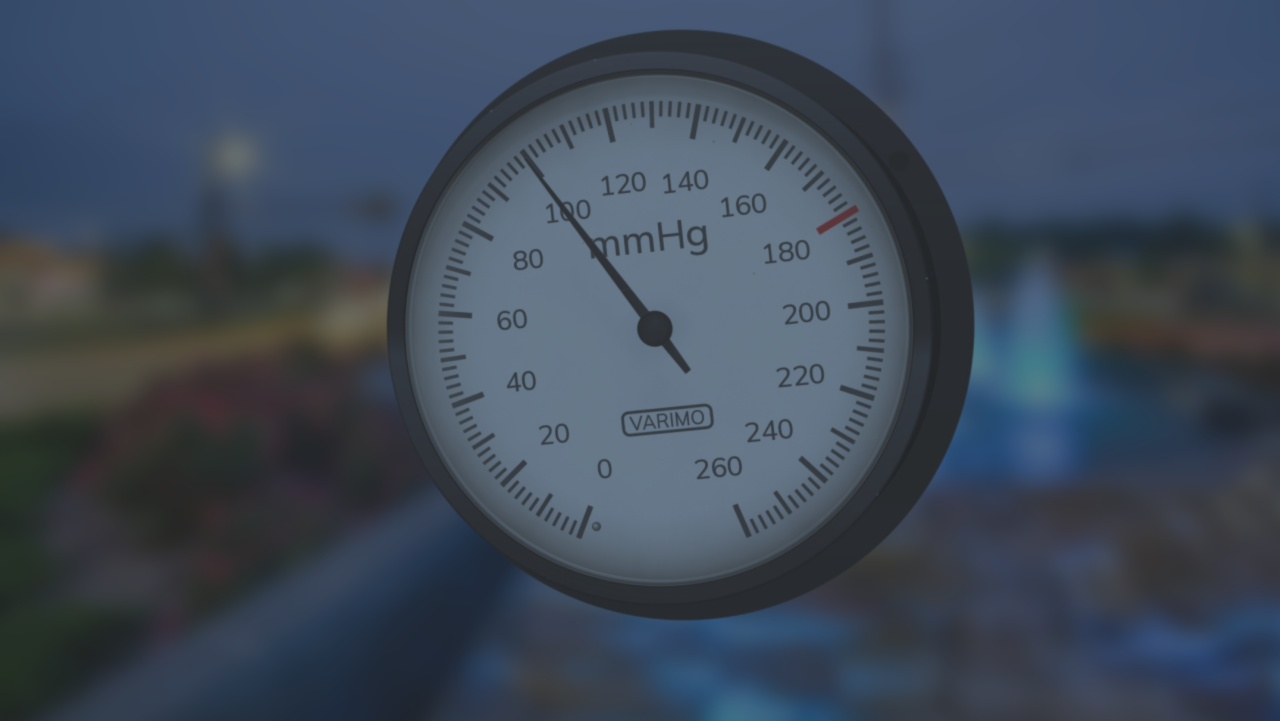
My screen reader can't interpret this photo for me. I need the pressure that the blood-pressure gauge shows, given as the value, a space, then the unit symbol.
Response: 100 mmHg
